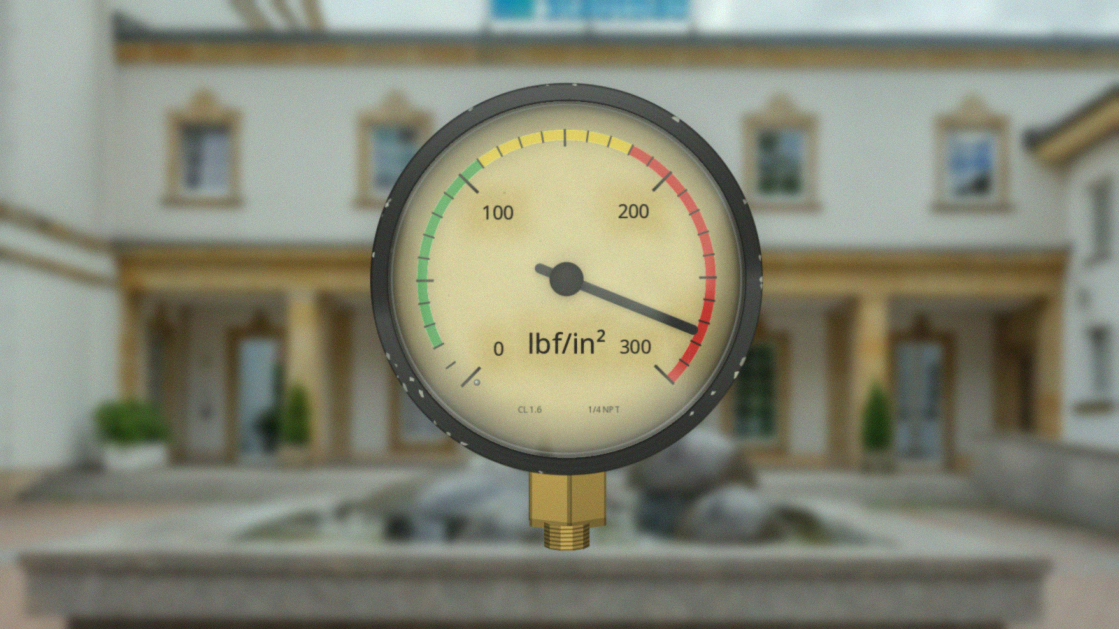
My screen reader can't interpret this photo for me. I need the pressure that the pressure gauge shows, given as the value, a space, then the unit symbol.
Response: 275 psi
